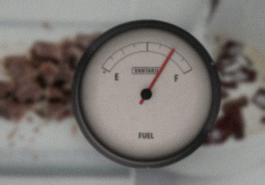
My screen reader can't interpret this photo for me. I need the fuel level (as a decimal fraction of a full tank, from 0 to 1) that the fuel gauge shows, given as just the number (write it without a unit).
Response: 0.75
